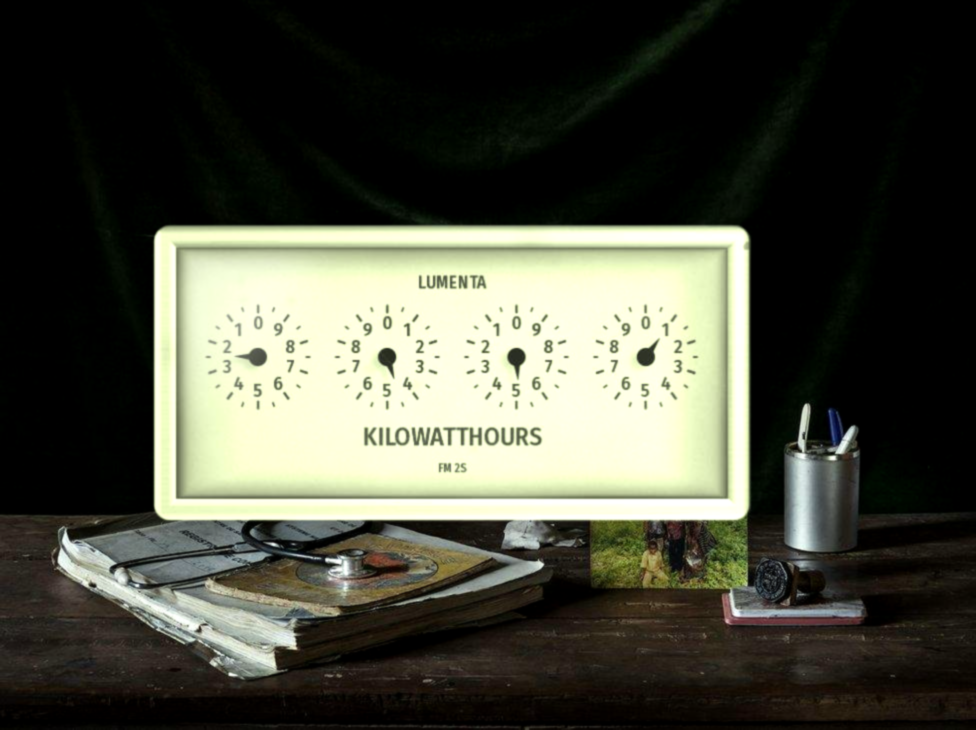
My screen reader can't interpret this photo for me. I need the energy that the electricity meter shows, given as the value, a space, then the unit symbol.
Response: 2451 kWh
